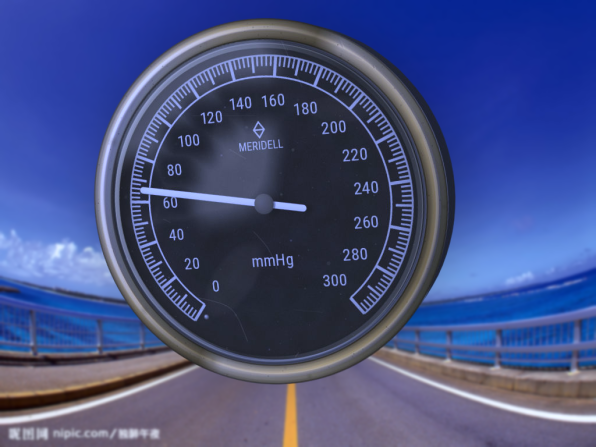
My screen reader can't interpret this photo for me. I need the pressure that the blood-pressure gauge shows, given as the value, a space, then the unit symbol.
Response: 66 mmHg
